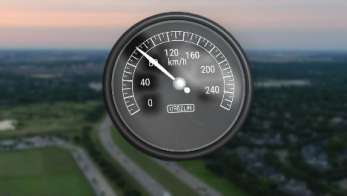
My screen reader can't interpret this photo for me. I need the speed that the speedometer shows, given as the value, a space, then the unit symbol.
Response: 80 km/h
